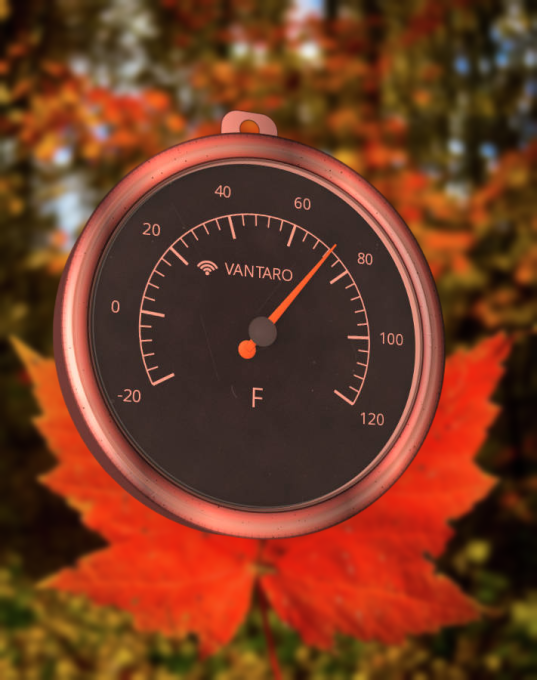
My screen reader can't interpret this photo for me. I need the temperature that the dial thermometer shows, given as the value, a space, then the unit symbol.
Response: 72 °F
